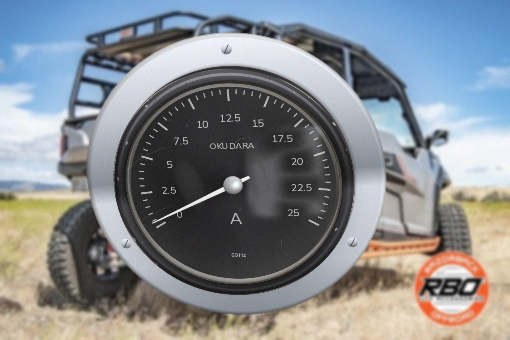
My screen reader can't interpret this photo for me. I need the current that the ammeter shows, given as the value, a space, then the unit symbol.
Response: 0.5 A
